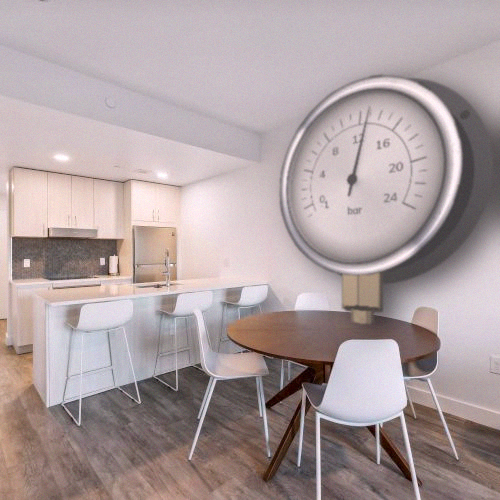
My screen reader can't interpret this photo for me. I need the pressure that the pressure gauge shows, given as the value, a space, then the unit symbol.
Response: 13 bar
